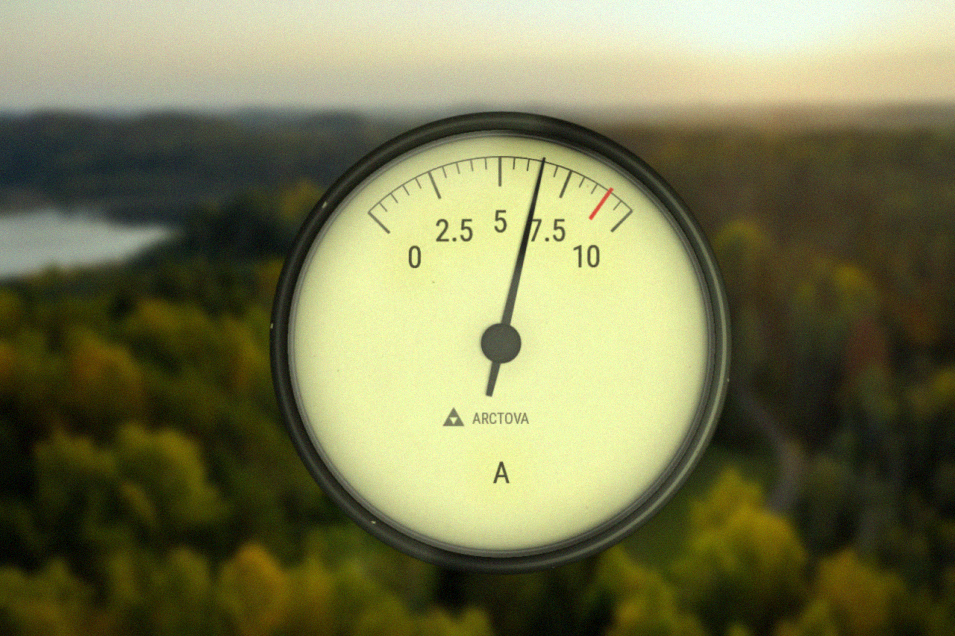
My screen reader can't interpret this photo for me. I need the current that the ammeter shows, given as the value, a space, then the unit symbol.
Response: 6.5 A
